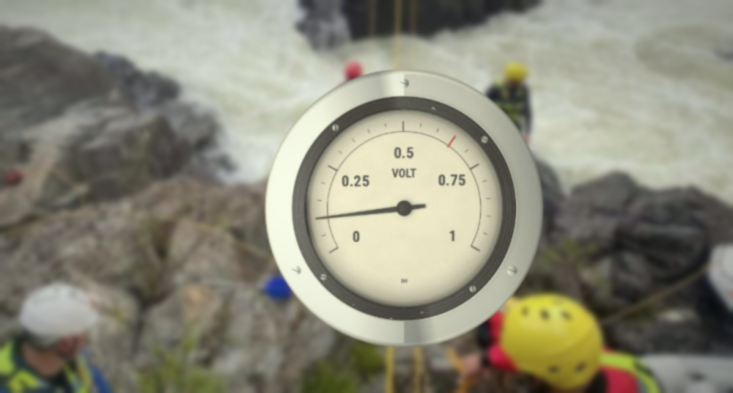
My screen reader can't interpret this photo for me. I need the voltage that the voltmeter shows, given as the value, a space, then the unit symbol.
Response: 0.1 V
